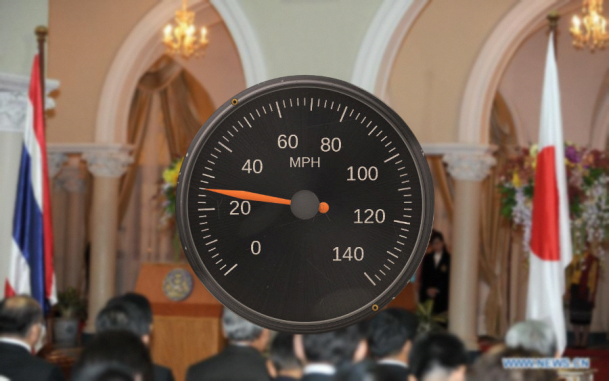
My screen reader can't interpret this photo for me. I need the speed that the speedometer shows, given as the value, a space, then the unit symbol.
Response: 26 mph
